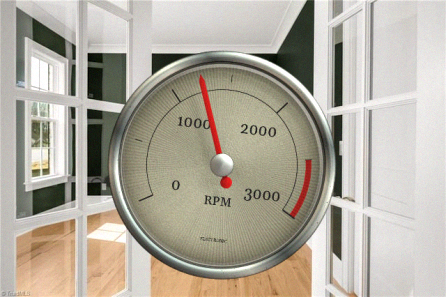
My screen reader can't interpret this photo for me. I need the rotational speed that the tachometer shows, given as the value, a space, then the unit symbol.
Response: 1250 rpm
